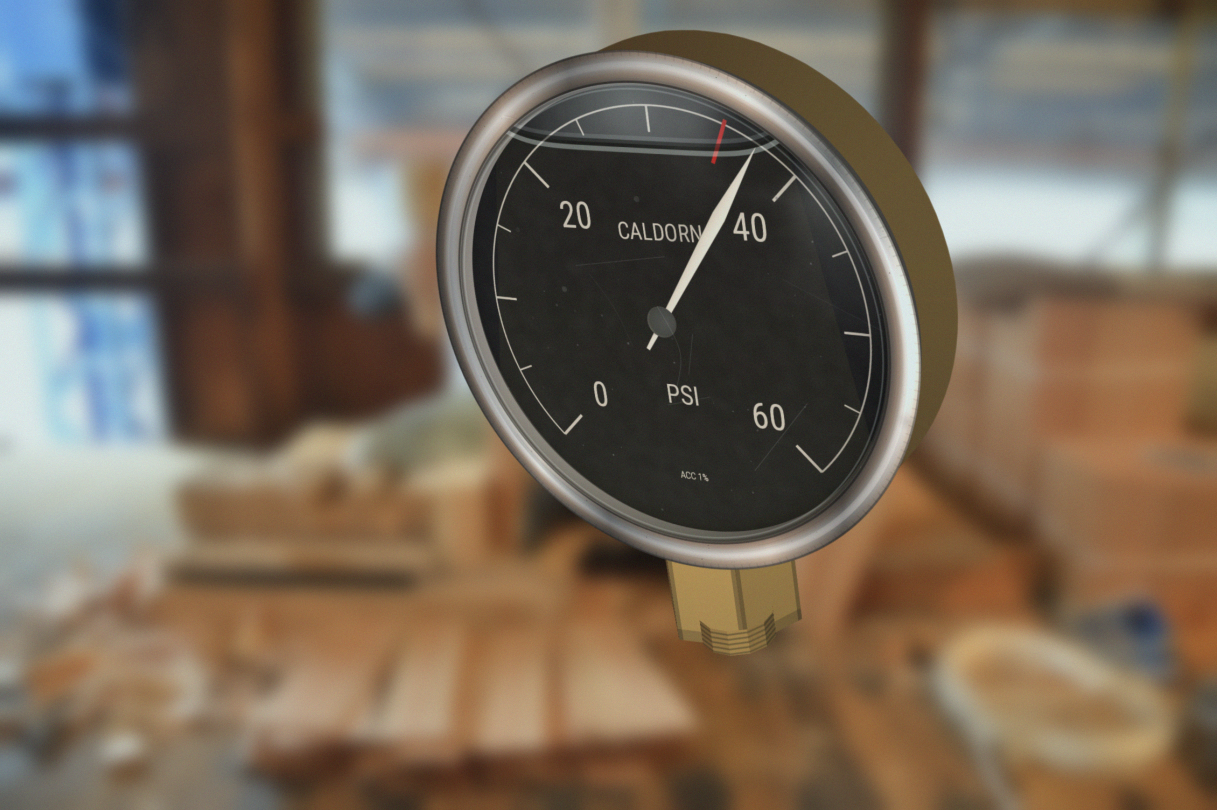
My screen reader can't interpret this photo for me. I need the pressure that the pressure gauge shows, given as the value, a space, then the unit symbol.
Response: 37.5 psi
